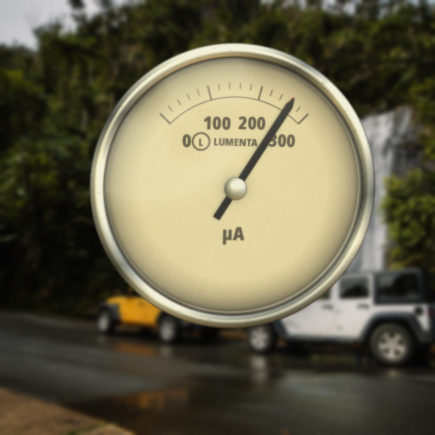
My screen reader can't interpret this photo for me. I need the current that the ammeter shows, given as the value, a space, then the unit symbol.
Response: 260 µA
